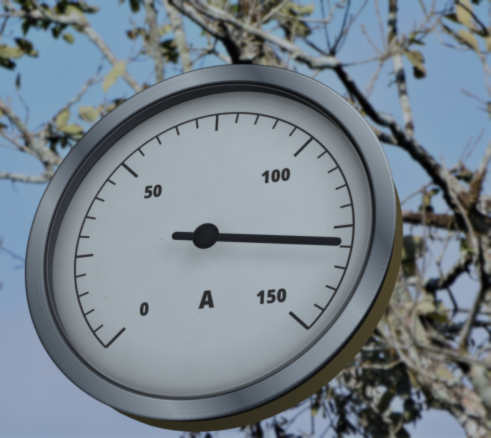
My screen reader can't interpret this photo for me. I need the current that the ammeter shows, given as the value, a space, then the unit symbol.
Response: 130 A
